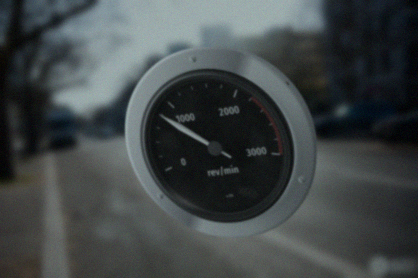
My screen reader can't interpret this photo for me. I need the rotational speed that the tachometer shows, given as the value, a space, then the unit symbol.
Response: 800 rpm
